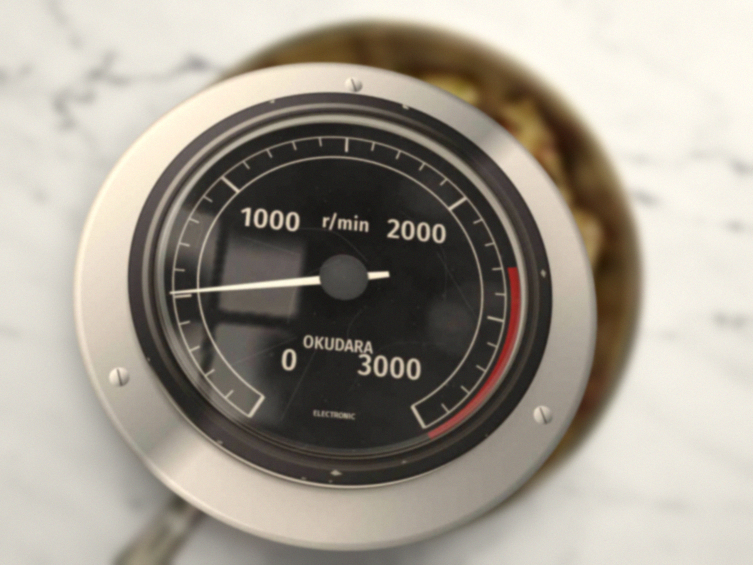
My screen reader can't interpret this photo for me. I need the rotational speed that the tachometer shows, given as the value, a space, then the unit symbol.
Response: 500 rpm
